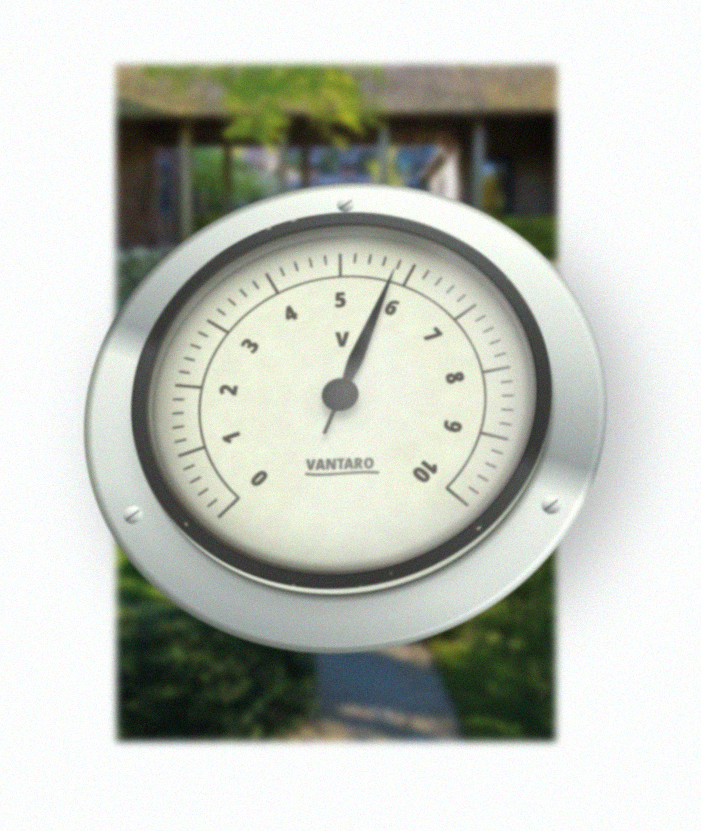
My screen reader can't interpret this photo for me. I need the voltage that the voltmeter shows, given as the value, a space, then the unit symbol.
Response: 5.8 V
